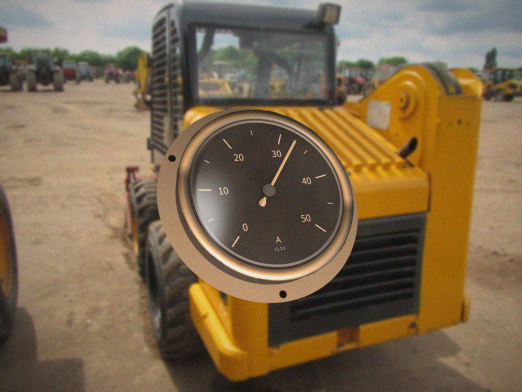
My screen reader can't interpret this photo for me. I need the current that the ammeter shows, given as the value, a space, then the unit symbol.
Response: 32.5 A
